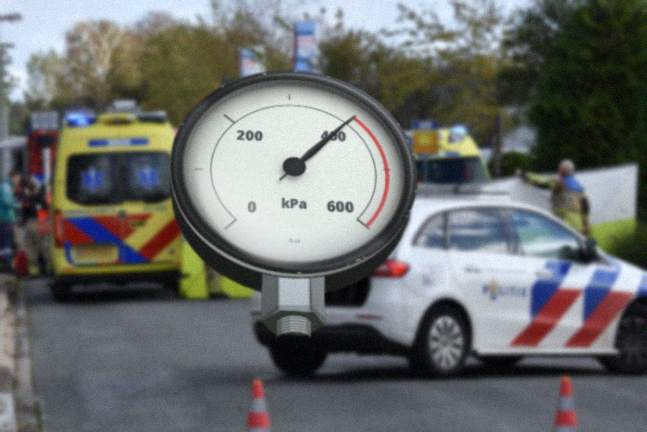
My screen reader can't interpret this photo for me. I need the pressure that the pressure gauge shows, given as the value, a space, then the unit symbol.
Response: 400 kPa
